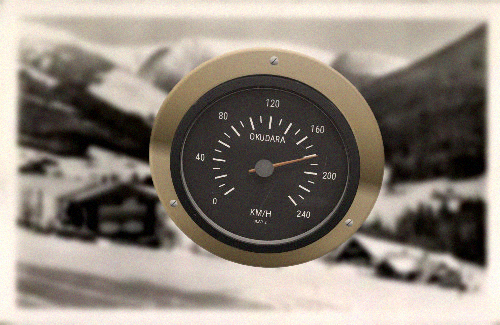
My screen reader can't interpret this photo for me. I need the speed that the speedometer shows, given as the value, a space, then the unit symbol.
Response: 180 km/h
